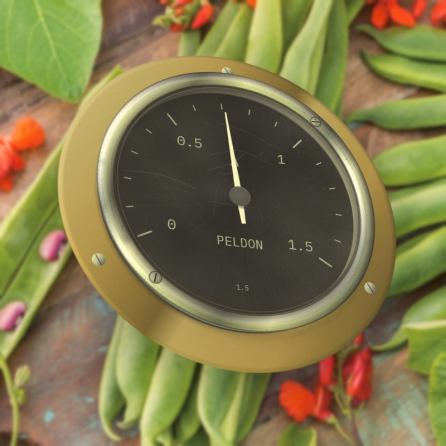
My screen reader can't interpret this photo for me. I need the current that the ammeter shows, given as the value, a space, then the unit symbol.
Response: 0.7 A
